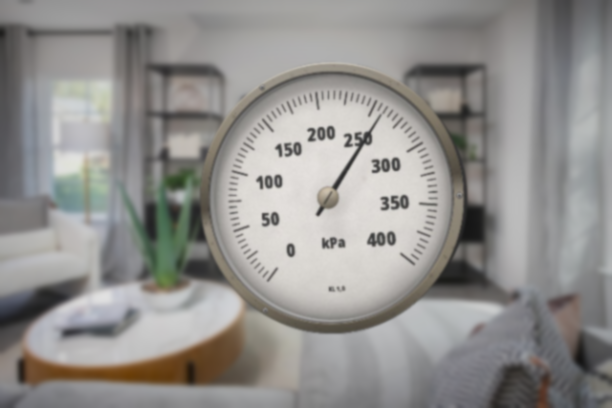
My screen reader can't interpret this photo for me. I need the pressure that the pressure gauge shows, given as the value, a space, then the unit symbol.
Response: 260 kPa
